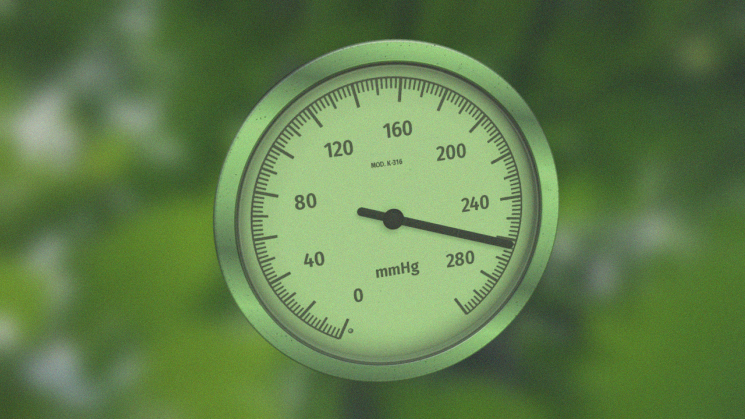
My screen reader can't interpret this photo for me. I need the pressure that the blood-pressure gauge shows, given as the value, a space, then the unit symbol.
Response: 262 mmHg
